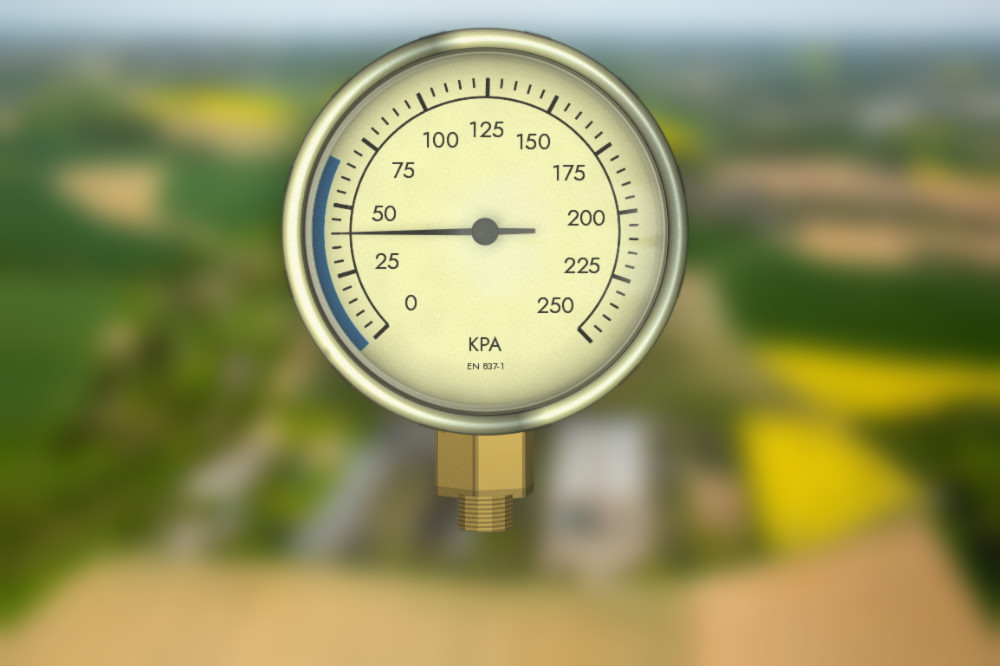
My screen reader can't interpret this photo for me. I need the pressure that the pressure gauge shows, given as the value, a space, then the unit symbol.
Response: 40 kPa
